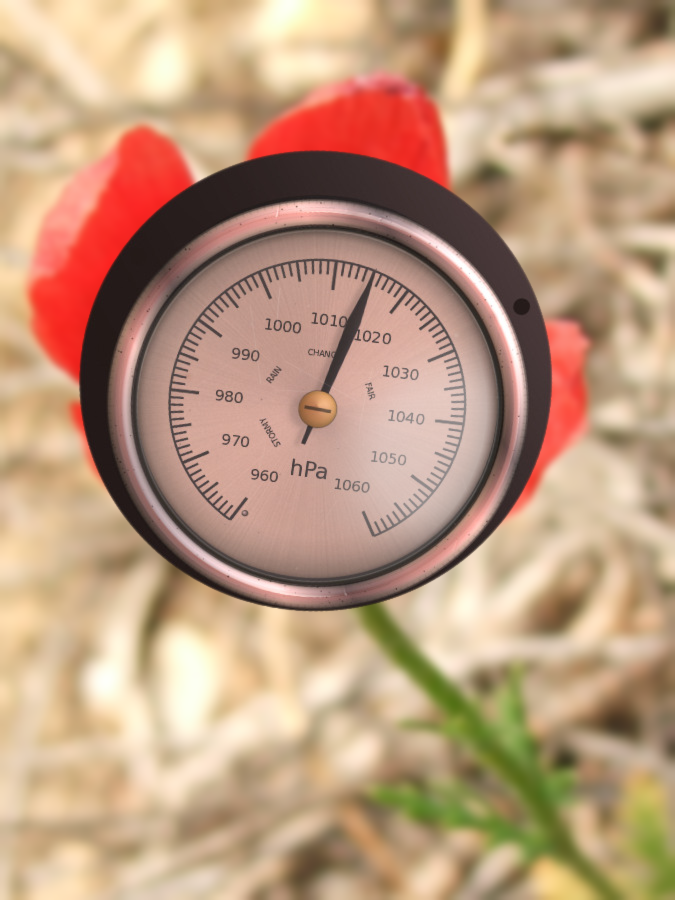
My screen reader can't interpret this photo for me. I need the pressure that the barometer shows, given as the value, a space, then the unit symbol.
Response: 1015 hPa
